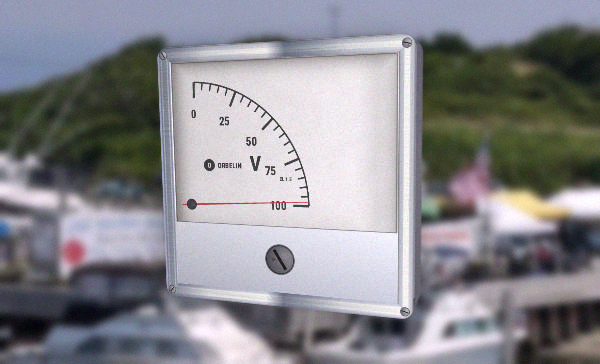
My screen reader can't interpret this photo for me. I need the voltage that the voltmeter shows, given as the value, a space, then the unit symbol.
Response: 97.5 V
